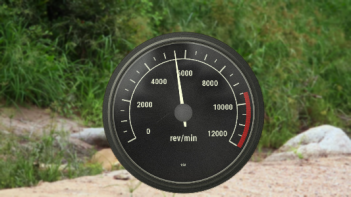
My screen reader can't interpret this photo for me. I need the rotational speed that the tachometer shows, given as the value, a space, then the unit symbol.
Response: 5500 rpm
